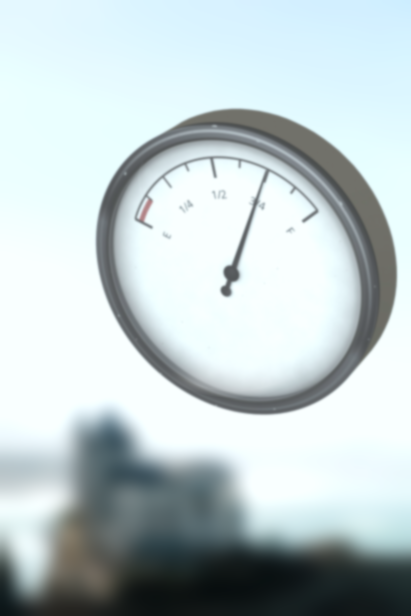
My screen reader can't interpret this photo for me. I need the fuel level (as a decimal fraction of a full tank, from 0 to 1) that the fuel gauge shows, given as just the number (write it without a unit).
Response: 0.75
